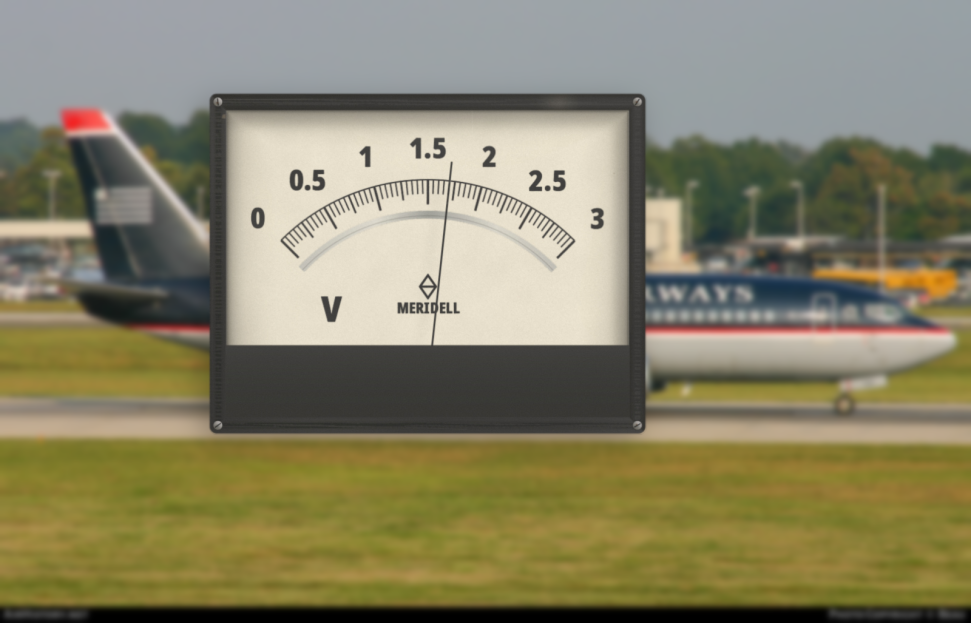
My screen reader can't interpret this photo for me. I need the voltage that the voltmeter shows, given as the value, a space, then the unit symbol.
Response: 1.7 V
